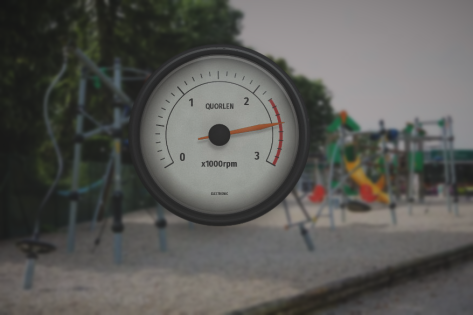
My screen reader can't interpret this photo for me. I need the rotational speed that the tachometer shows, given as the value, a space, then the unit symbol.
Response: 2500 rpm
